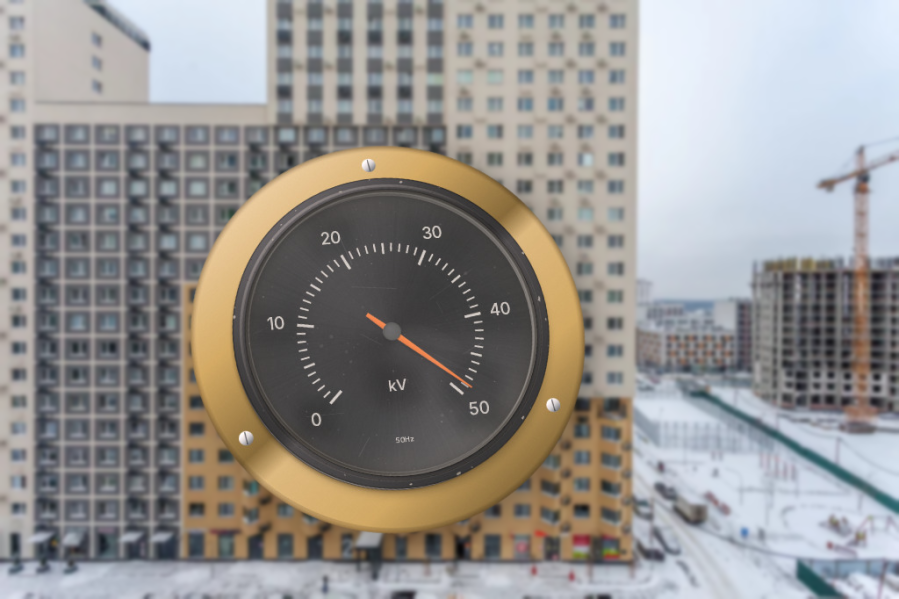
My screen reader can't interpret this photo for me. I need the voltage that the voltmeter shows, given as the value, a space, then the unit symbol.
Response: 49 kV
